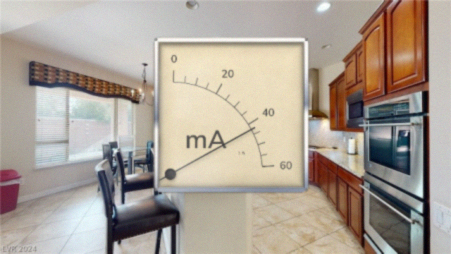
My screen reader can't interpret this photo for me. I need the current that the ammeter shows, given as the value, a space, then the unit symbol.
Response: 42.5 mA
